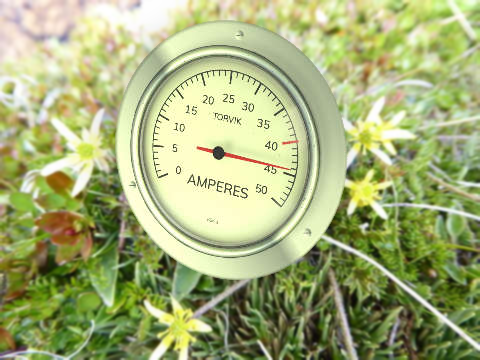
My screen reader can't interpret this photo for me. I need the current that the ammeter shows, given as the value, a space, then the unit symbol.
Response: 44 A
